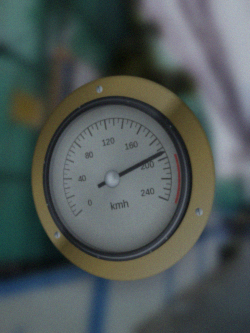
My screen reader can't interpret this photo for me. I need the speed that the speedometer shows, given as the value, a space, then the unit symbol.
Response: 195 km/h
